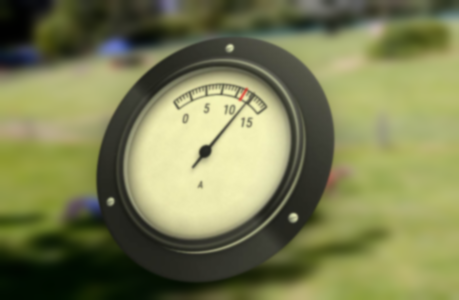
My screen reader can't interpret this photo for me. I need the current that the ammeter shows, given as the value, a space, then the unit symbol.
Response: 12.5 A
